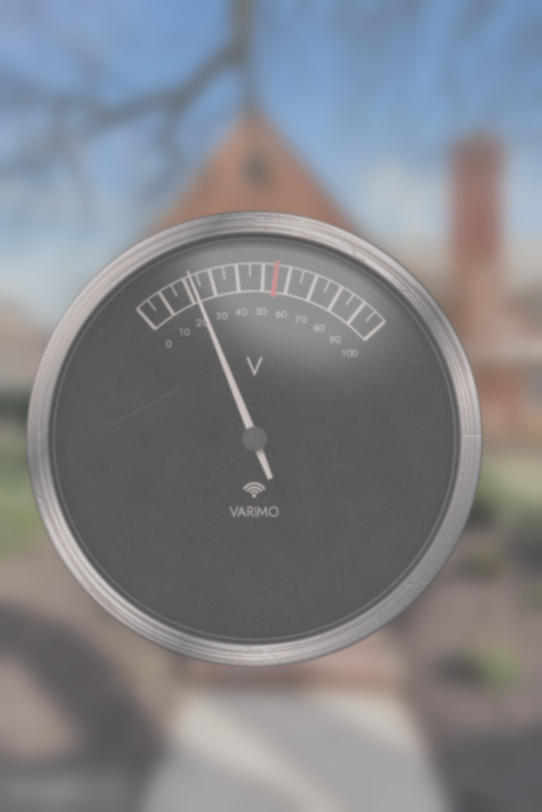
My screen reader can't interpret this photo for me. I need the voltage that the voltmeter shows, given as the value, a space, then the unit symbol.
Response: 22.5 V
